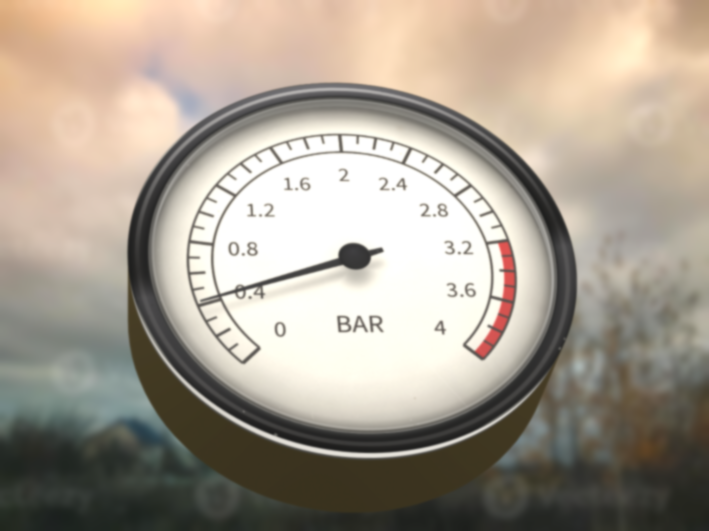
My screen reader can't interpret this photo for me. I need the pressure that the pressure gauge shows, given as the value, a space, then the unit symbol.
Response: 0.4 bar
